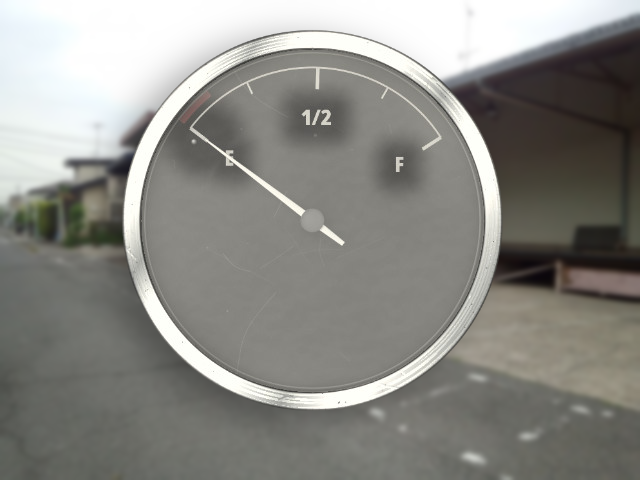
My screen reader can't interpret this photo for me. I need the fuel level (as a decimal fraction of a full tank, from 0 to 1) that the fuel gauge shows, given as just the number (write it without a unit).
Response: 0
